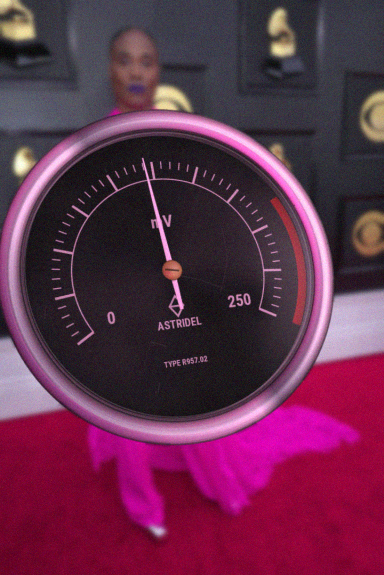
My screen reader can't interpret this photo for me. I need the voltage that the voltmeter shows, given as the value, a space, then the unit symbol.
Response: 120 mV
